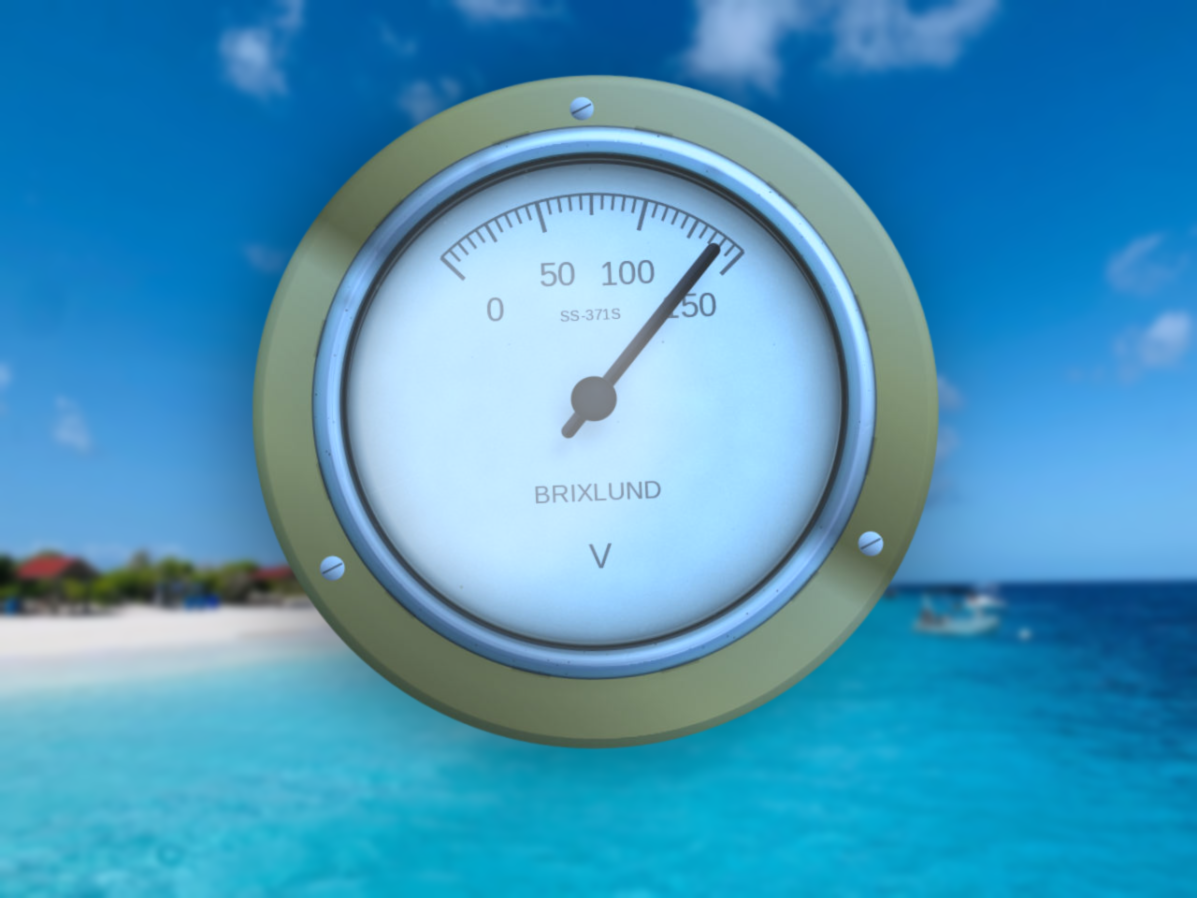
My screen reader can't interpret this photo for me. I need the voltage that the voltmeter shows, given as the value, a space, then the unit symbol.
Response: 140 V
